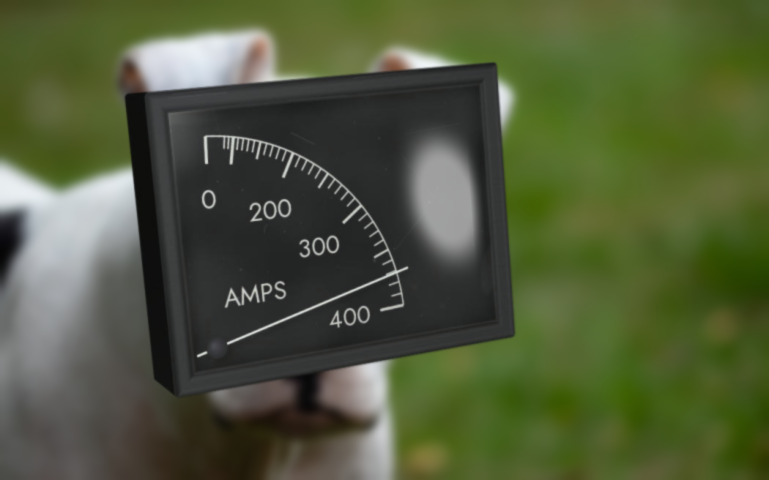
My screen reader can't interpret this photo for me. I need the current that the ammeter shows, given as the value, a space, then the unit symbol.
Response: 370 A
